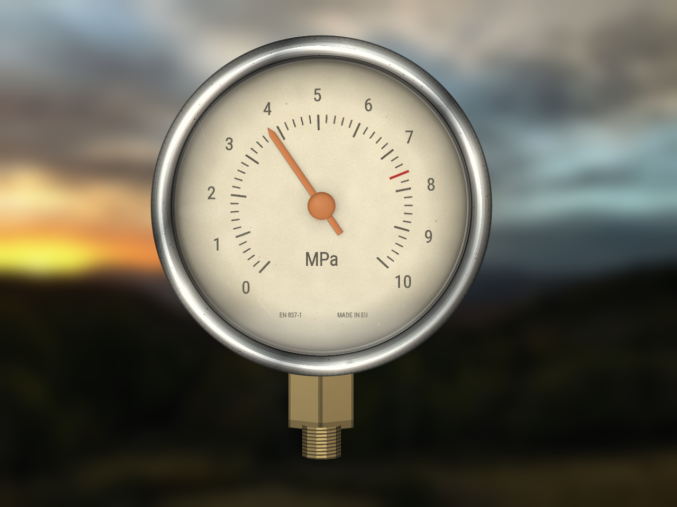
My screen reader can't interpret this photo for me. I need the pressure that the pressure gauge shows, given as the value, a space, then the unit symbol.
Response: 3.8 MPa
